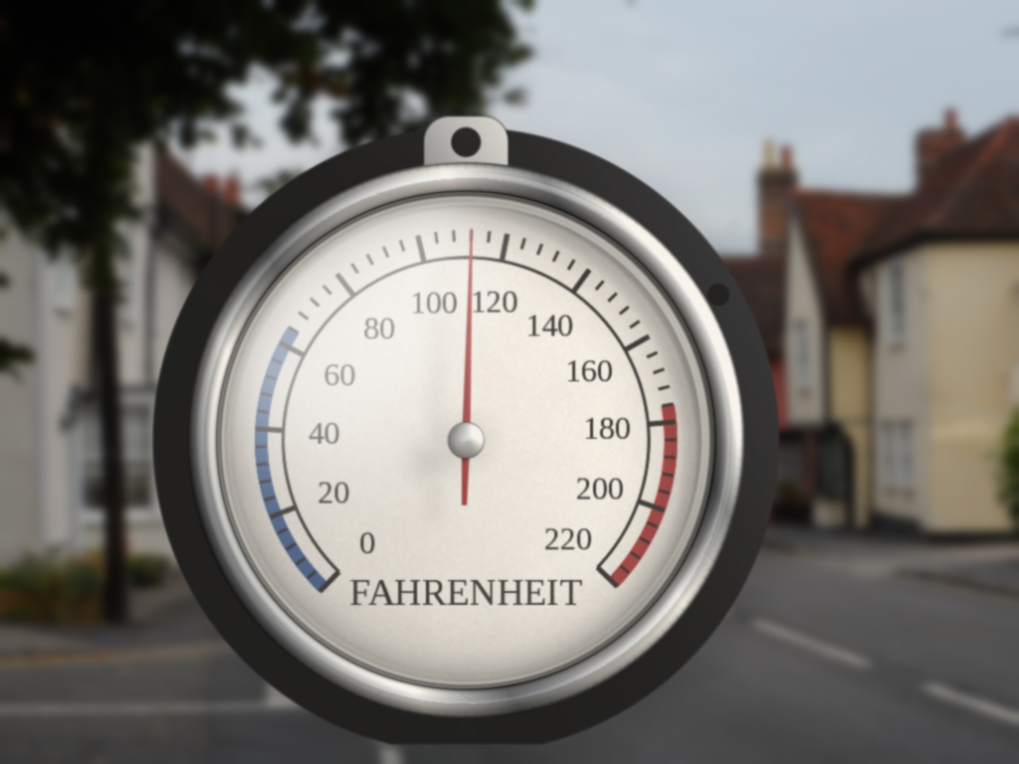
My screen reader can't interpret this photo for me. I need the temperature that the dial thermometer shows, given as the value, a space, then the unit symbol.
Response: 112 °F
